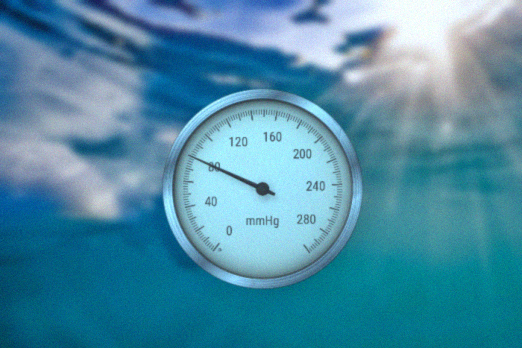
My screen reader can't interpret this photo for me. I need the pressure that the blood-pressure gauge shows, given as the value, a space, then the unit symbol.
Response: 80 mmHg
